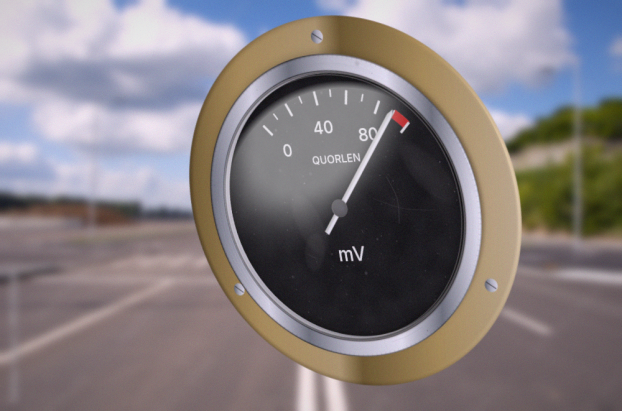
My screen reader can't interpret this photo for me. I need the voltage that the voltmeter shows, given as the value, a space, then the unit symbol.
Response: 90 mV
